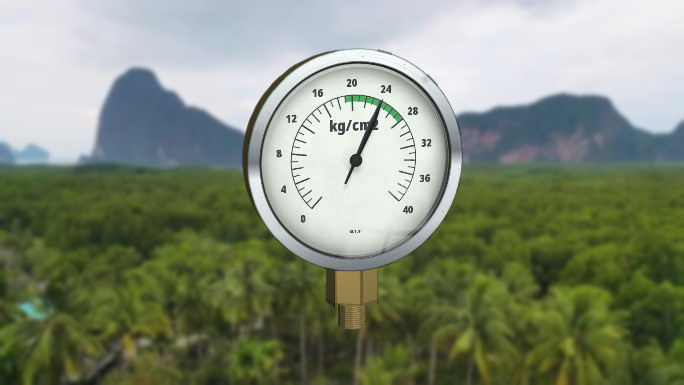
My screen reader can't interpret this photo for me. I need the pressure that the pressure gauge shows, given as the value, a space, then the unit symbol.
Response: 24 kg/cm²
